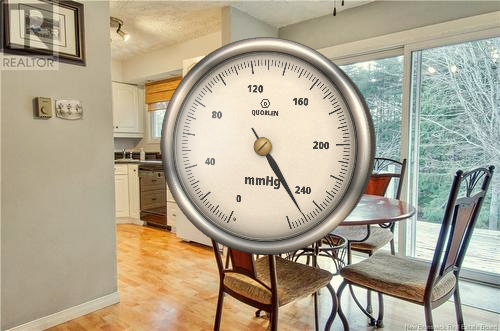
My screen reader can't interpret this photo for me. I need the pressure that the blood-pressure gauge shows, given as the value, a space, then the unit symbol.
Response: 250 mmHg
